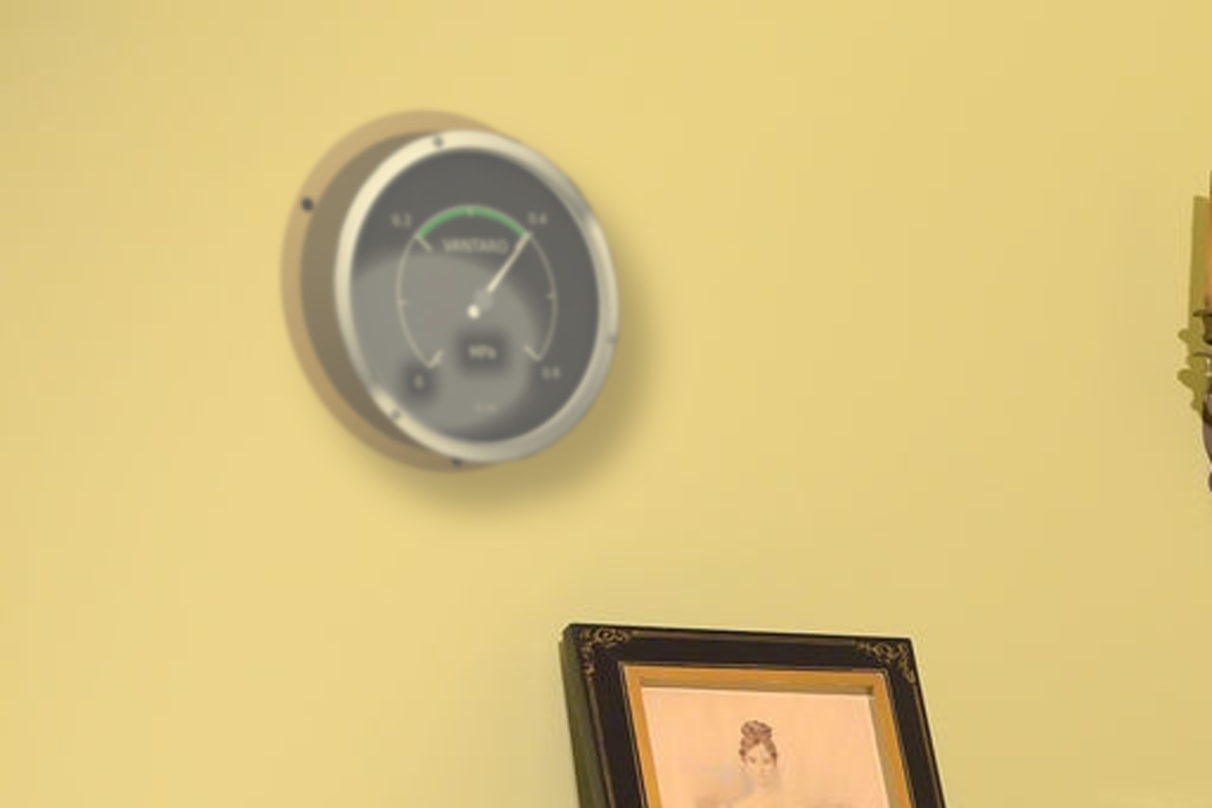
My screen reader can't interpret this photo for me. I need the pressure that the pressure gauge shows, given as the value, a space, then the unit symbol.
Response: 0.4 MPa
